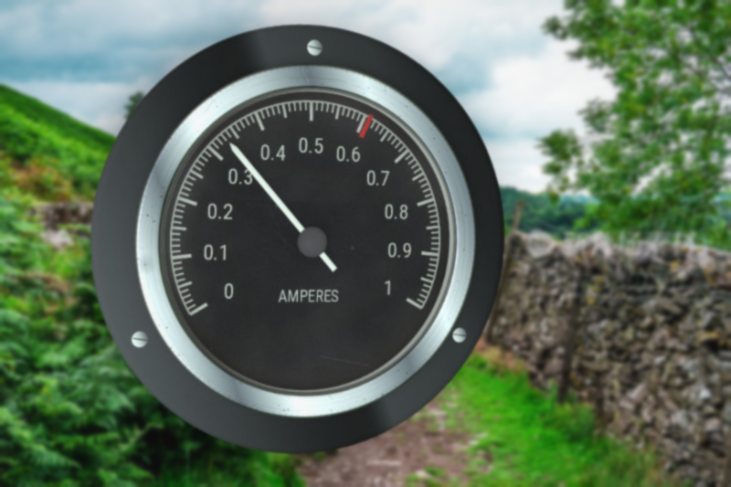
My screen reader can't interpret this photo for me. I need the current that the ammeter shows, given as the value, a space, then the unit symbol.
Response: 0.33 A
